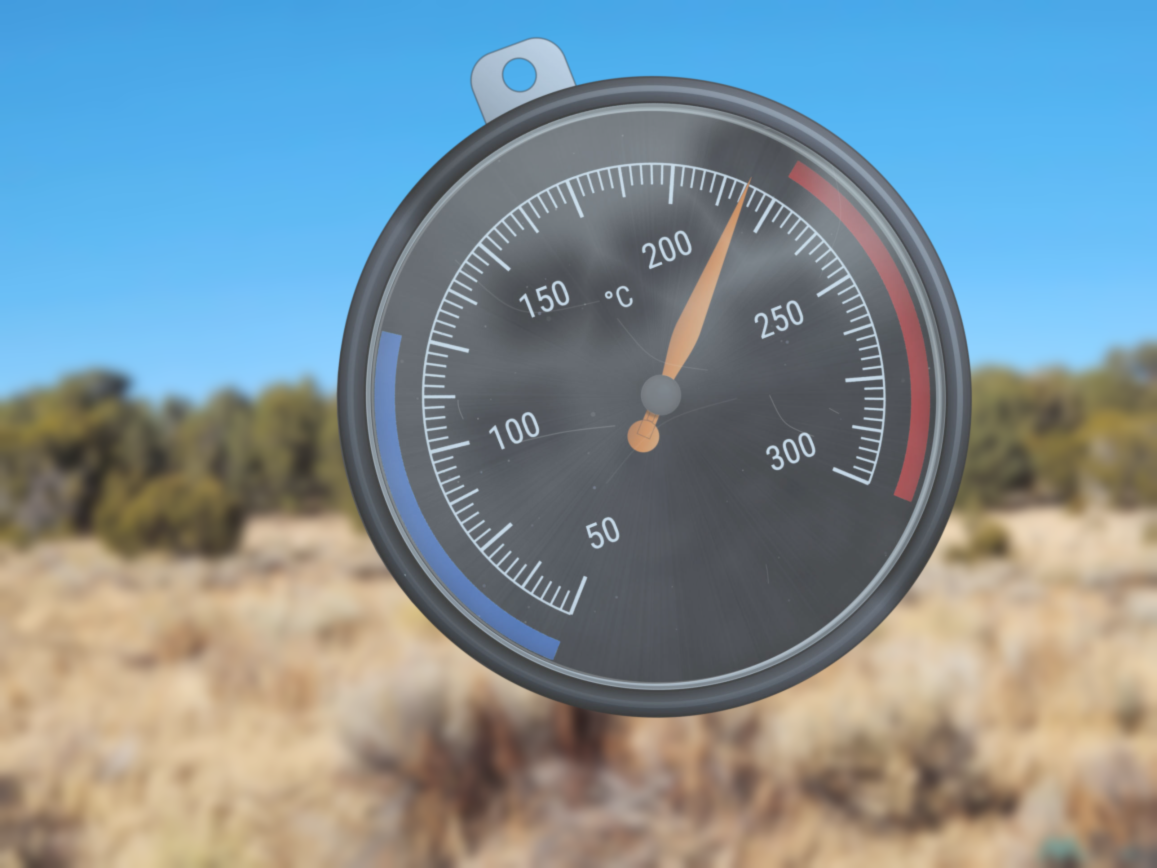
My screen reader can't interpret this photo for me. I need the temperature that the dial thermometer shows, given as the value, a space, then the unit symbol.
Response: 217.5 °C
